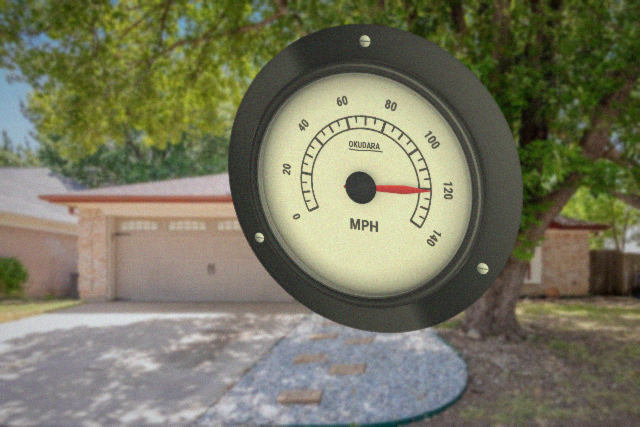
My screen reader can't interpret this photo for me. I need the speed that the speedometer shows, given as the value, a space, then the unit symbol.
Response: 120 mph
